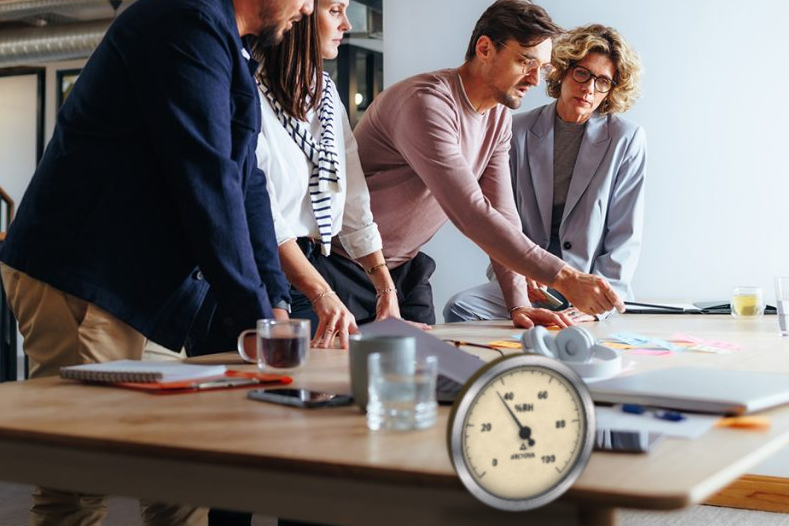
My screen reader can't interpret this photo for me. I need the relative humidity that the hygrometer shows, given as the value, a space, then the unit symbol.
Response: 36 %
